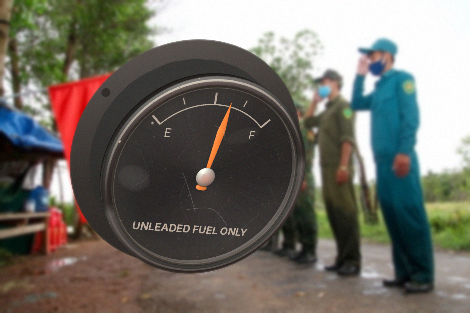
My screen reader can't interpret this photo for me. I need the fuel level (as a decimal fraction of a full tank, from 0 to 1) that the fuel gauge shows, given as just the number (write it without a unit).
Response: 0.625
